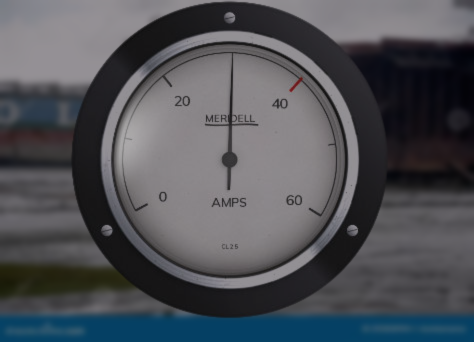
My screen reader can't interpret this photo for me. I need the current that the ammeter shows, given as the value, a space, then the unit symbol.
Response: 30 A
